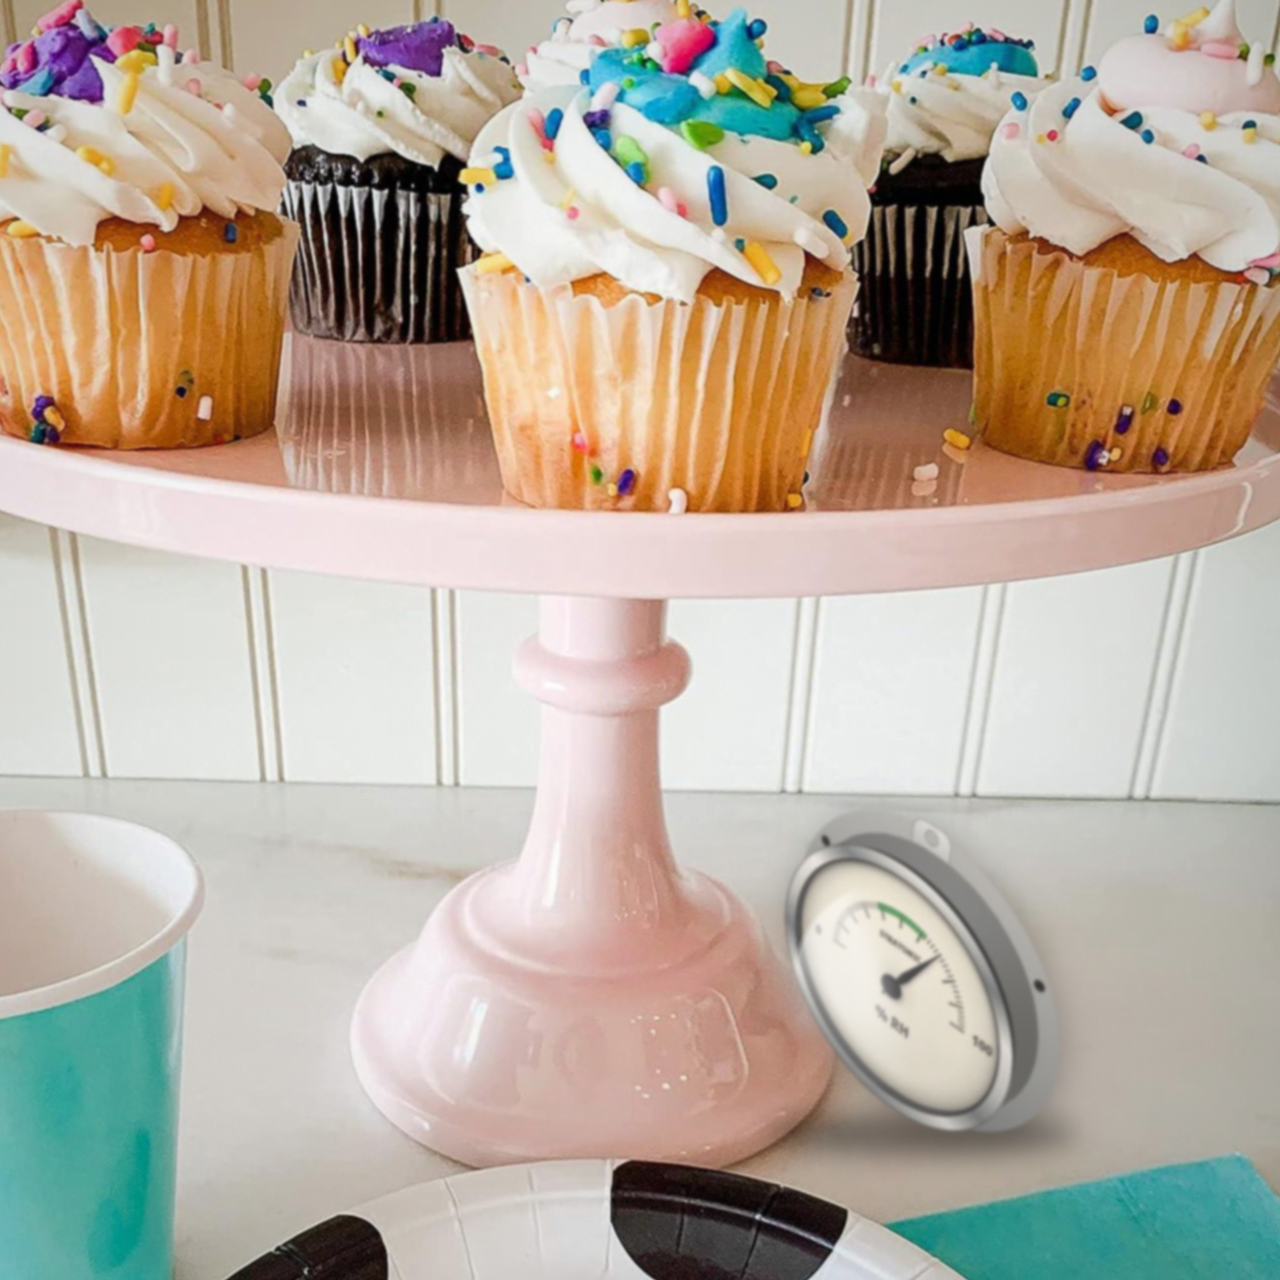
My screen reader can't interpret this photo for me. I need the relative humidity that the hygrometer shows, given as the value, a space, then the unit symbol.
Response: 70 %
